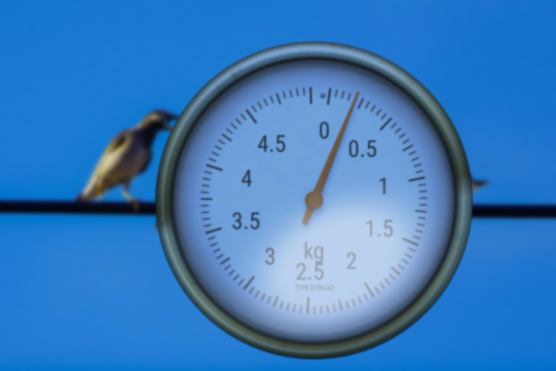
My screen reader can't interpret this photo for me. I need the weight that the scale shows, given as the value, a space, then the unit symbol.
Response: 0.2 kg
